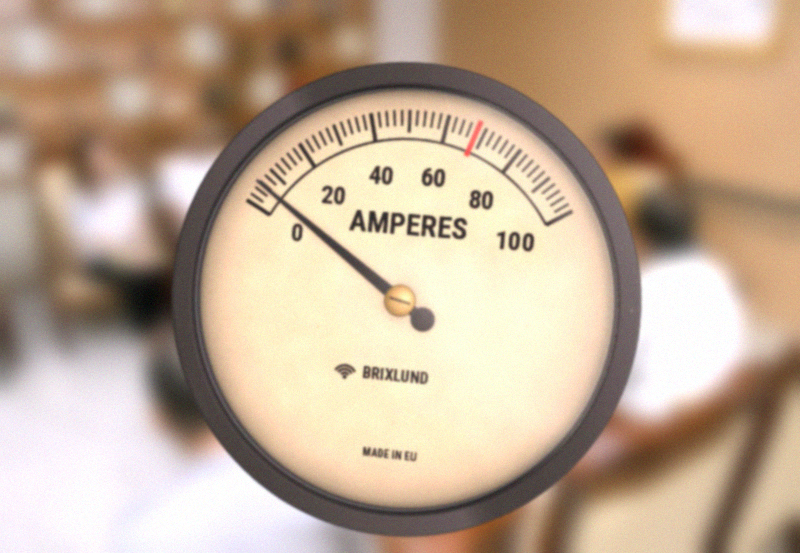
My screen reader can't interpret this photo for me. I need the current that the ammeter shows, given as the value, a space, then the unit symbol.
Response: 6 A
